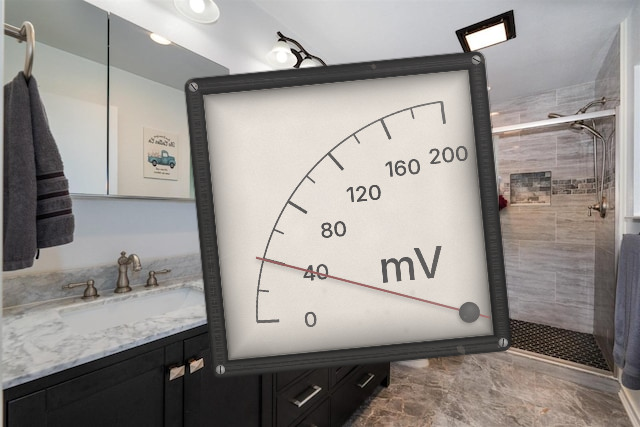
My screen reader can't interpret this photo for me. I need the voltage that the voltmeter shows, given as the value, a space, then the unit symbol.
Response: 40 mV
